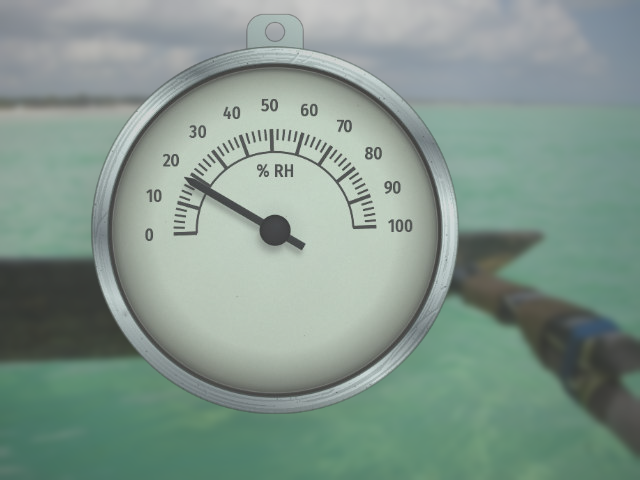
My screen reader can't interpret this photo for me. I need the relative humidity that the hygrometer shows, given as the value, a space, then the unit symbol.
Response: 18 %
